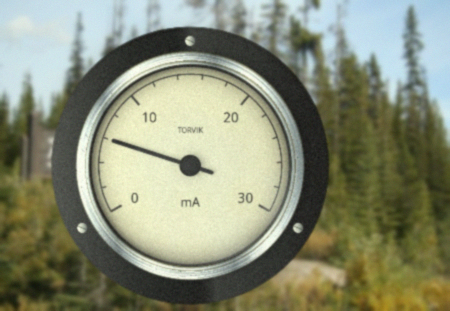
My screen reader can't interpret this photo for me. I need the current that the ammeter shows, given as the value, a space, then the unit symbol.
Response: 6 mA
